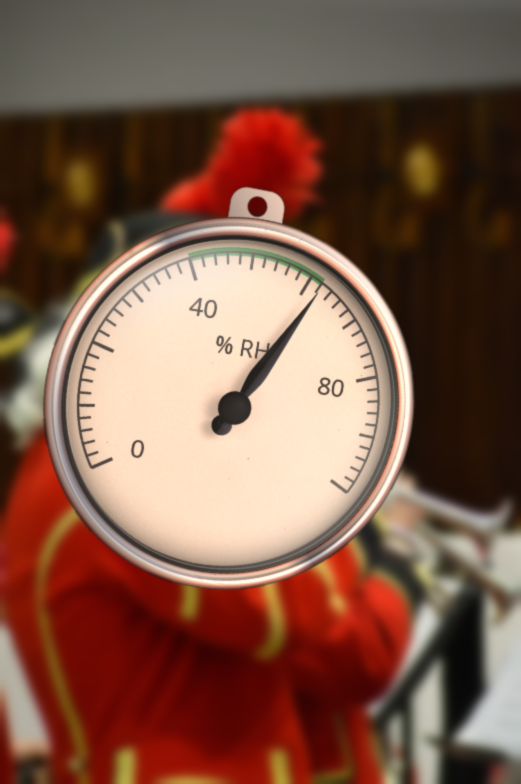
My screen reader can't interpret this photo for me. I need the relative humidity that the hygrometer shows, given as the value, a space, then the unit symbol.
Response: 62 %
